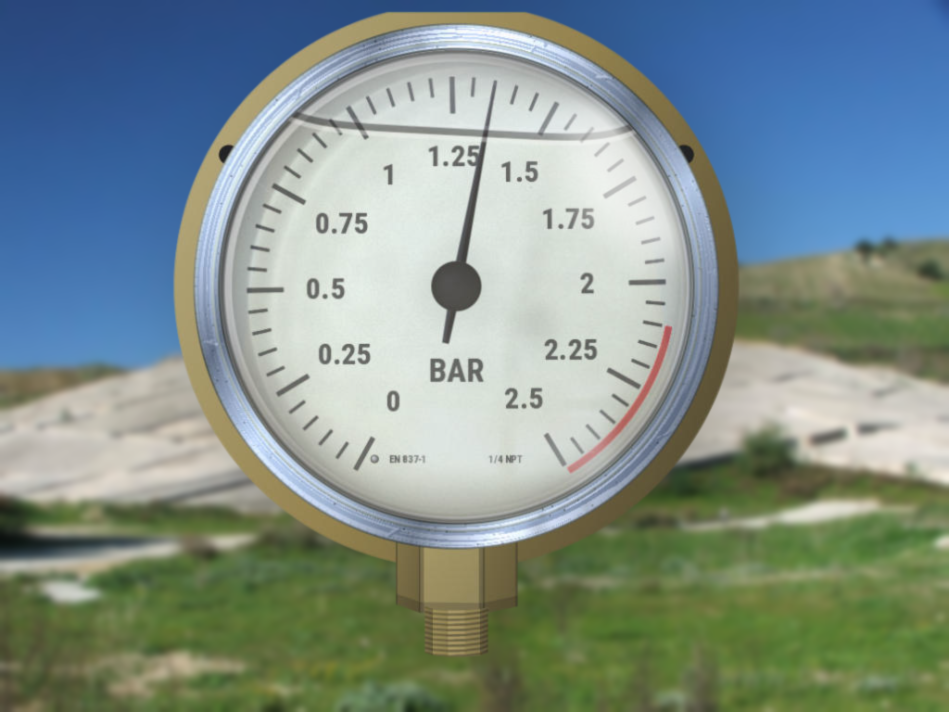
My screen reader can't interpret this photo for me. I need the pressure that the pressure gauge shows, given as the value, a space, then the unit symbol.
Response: 1.35 bar
